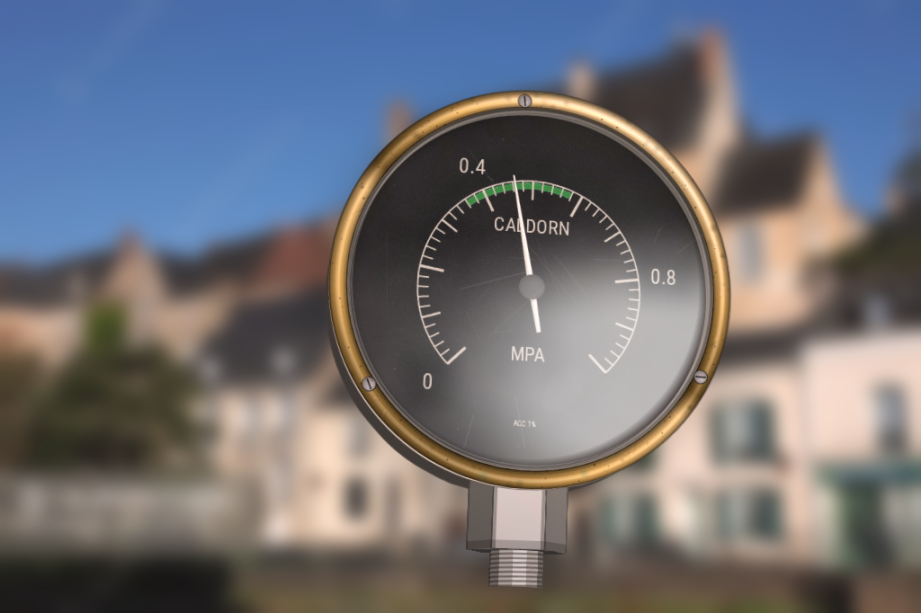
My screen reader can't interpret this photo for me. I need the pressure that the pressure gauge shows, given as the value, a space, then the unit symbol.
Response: 0.46 MPa
